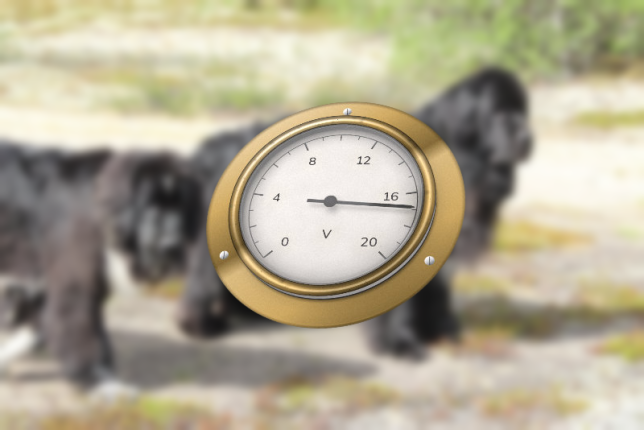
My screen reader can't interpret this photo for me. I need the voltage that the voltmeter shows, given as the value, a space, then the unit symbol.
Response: 17 V
